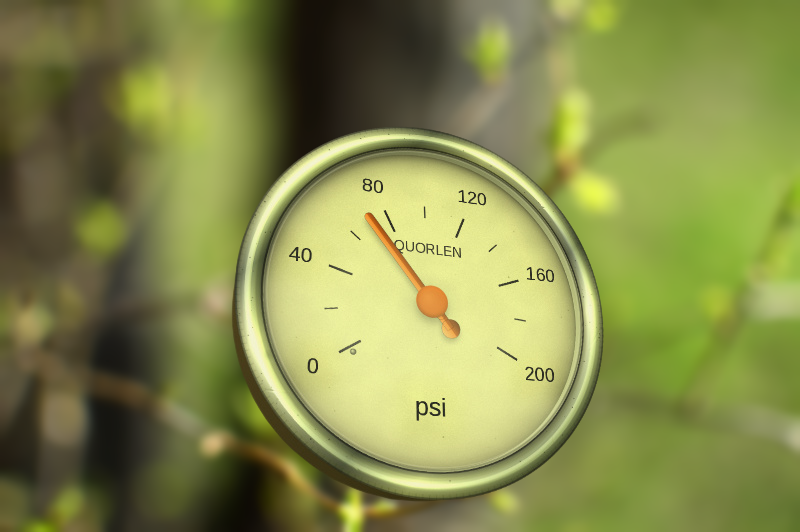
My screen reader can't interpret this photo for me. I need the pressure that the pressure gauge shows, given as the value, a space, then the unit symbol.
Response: 70 psi
